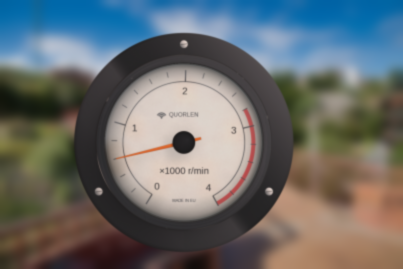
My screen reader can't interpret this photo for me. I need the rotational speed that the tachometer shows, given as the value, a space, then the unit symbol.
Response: 600 rpm
